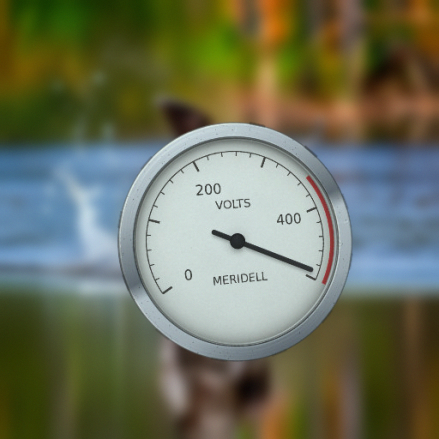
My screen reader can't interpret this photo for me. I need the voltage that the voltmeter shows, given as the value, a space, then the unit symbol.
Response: 490 V
